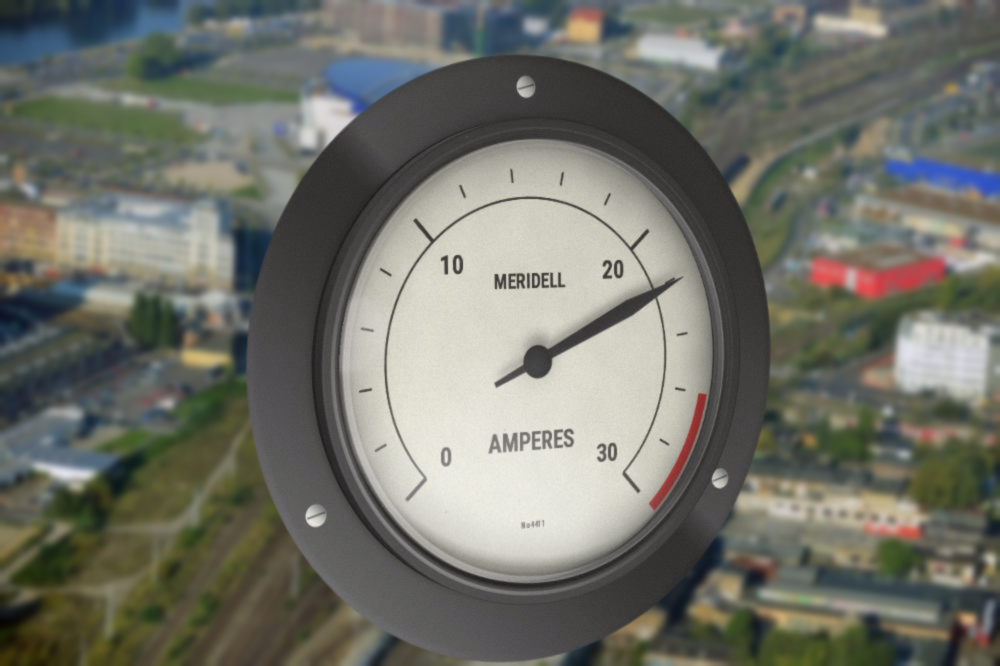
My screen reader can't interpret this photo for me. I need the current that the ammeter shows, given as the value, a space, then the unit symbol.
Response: 22 A
